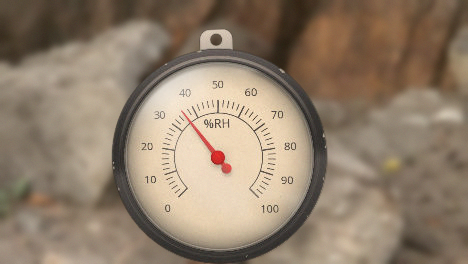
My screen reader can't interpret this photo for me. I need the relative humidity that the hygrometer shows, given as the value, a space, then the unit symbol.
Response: 36 %
